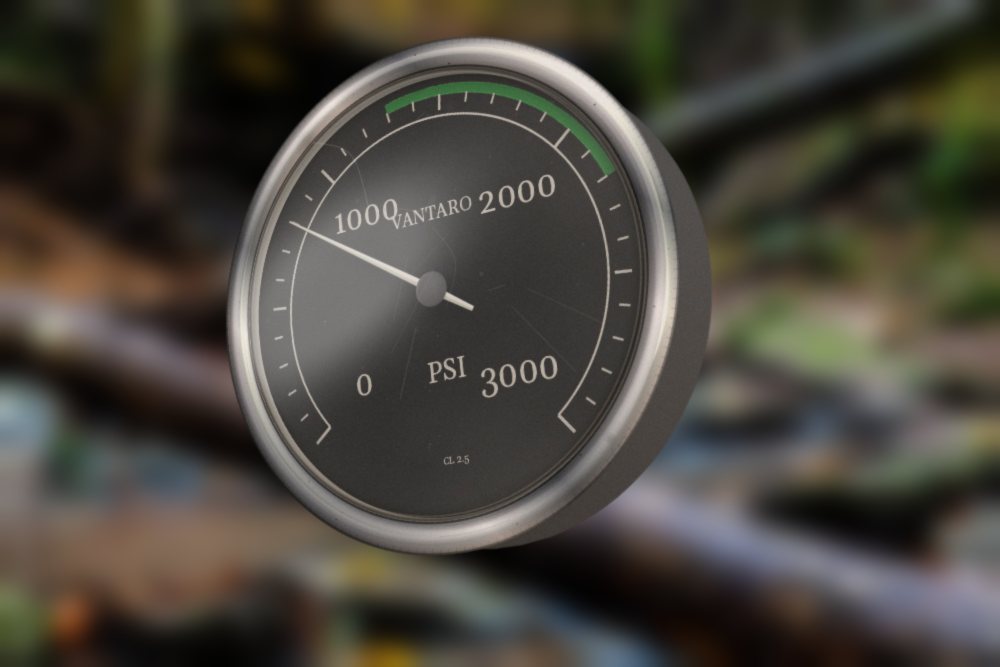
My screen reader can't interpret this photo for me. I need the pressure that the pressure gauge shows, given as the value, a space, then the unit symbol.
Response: 800 psi
